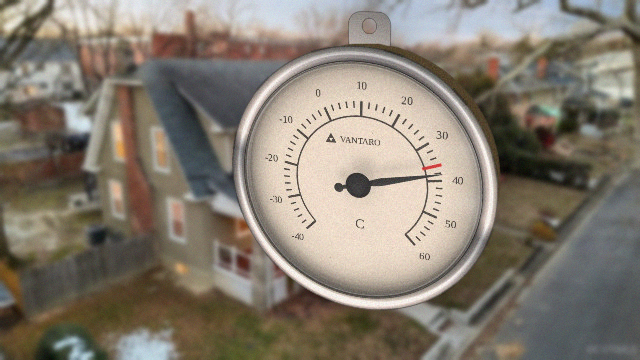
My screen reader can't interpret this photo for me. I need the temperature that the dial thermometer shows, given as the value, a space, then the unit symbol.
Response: 38 °C
